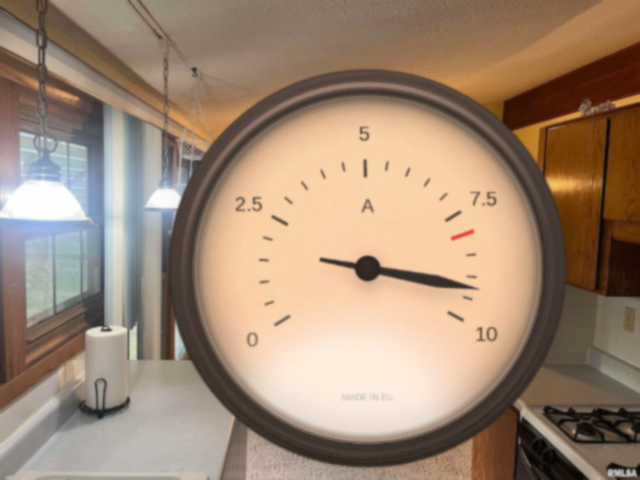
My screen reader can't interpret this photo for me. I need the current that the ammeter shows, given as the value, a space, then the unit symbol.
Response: 9.25 A
